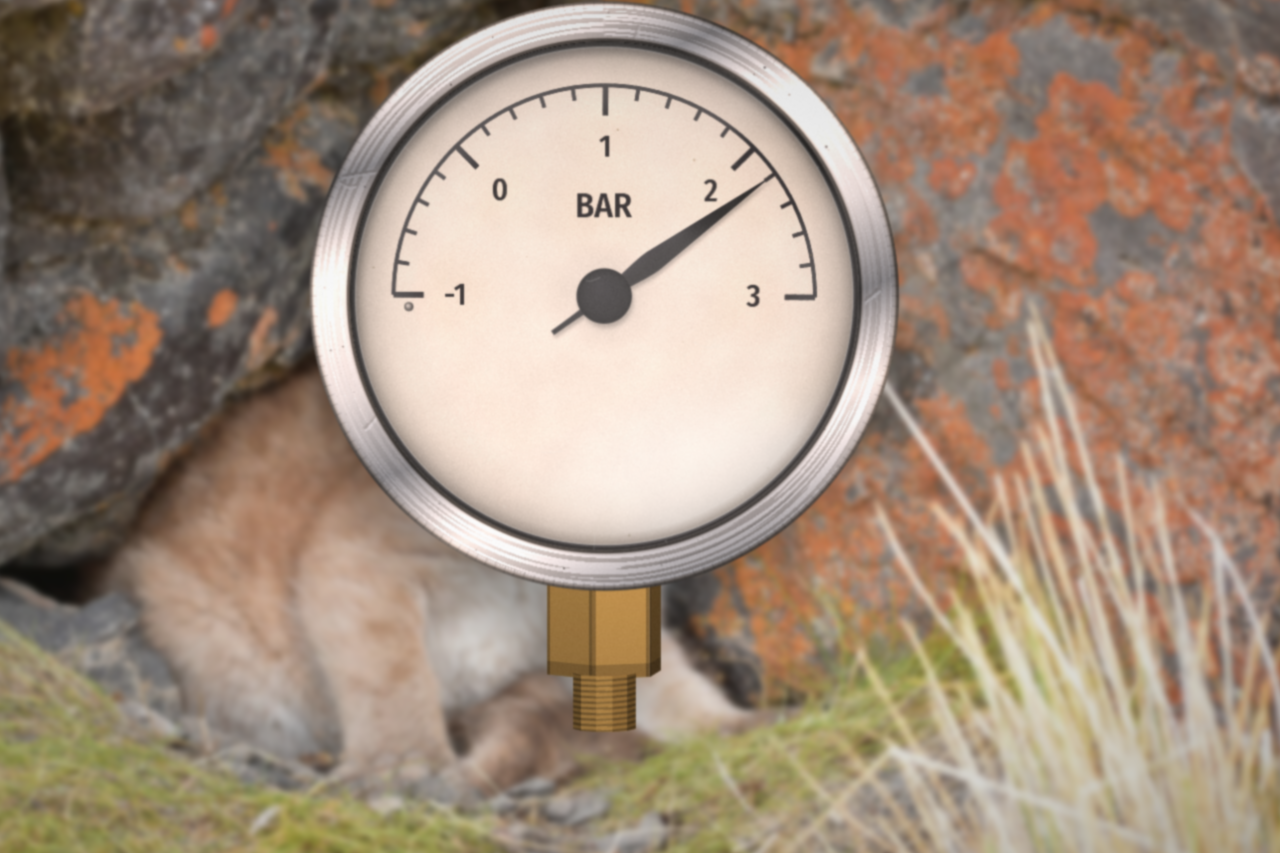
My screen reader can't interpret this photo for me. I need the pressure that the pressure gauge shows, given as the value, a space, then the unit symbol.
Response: 2.2 bar
